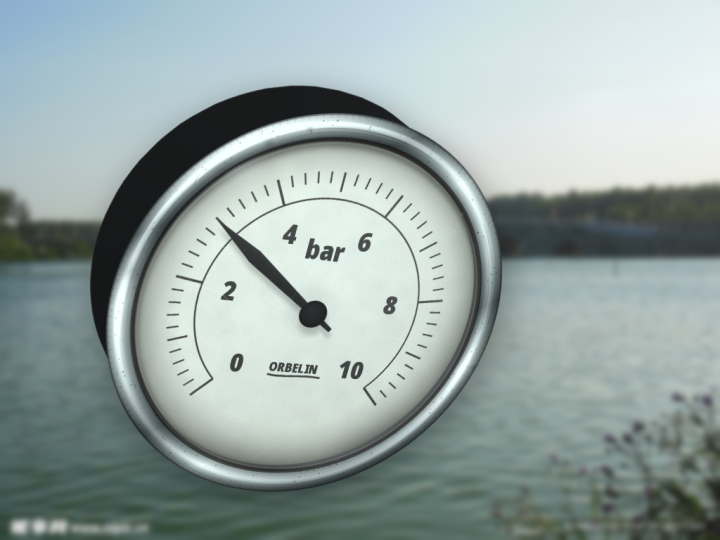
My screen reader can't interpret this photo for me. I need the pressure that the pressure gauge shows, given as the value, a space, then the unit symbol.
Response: 3 bar
